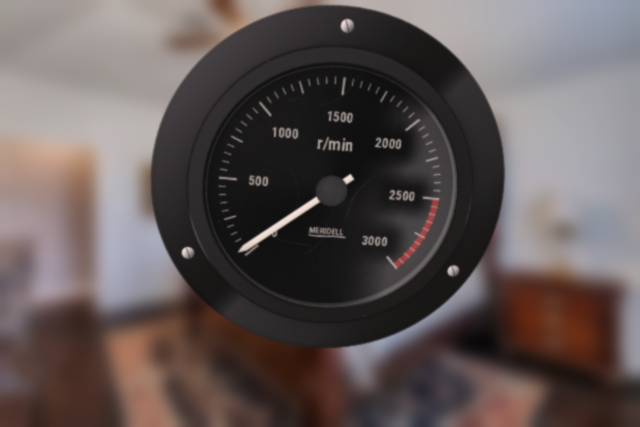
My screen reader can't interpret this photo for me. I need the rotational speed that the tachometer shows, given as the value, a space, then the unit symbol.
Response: 50 rpm
